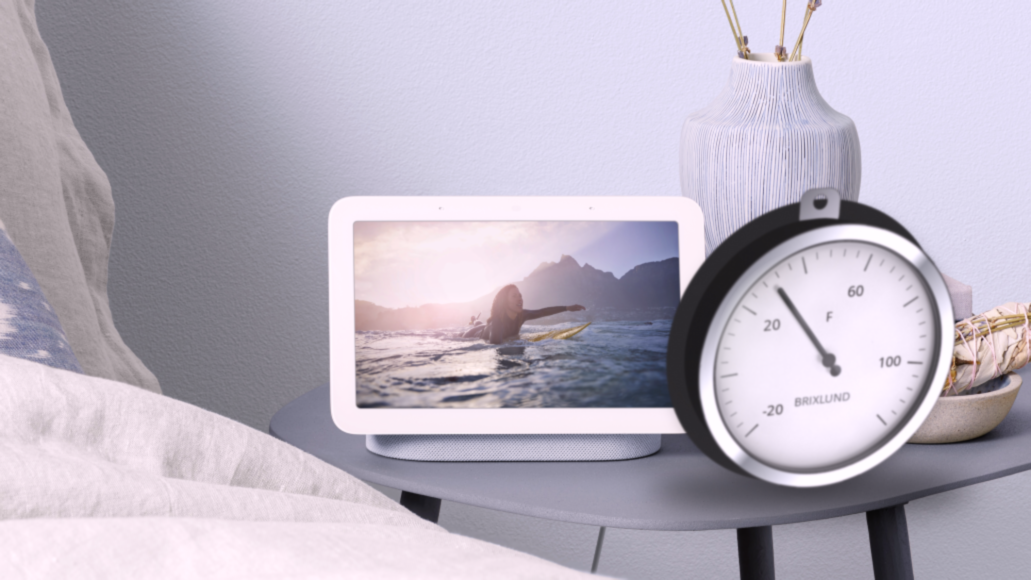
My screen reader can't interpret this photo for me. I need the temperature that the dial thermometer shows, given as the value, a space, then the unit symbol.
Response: 30 °F
